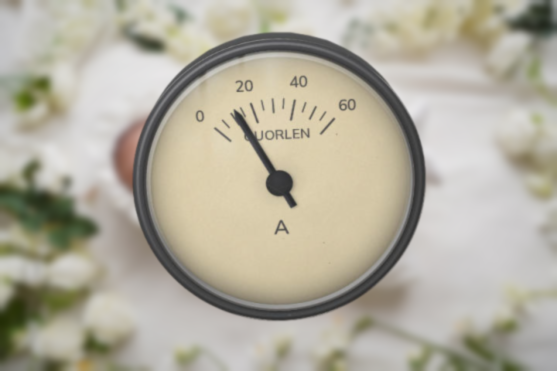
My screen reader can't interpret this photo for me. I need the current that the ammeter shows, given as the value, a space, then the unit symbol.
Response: 12.5 A
